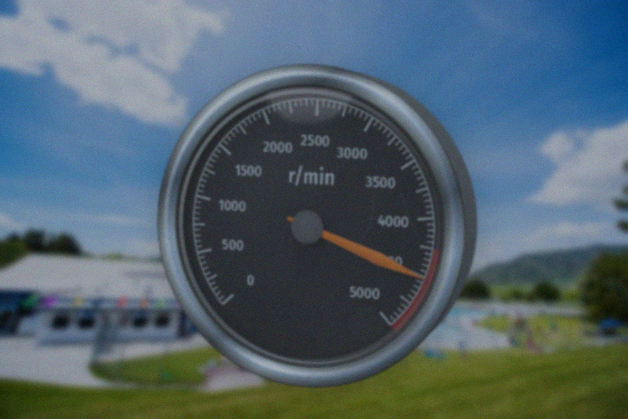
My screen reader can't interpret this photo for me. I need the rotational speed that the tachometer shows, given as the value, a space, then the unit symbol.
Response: 4500 rpm
